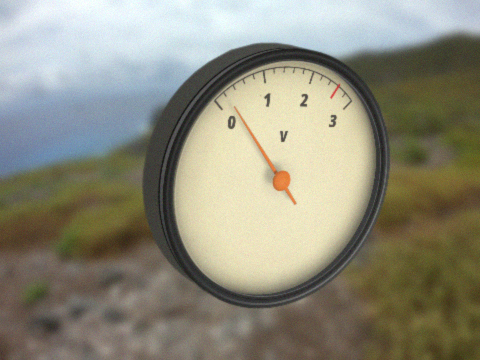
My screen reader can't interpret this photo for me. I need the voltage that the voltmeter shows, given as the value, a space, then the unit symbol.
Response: 0.2 V
